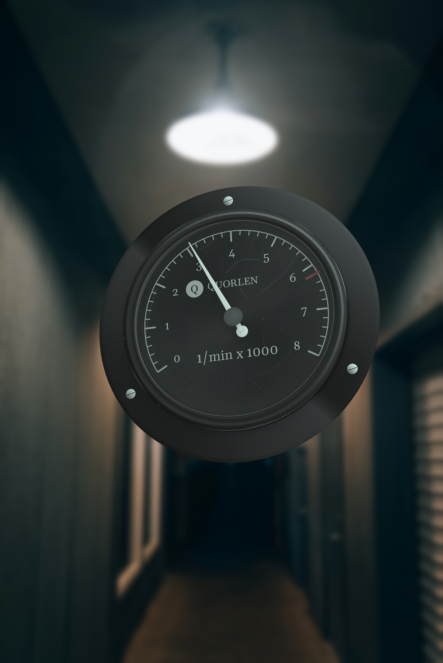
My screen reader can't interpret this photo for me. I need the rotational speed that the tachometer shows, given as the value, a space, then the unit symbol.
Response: 3100 rpm
